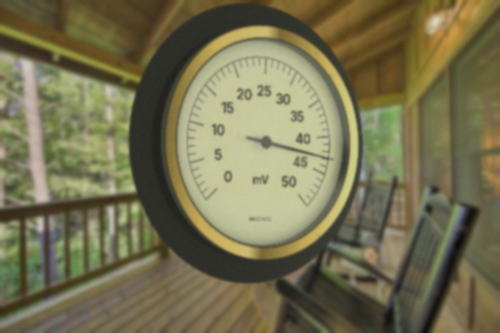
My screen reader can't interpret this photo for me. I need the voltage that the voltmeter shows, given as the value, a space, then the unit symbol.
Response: 43 mV
